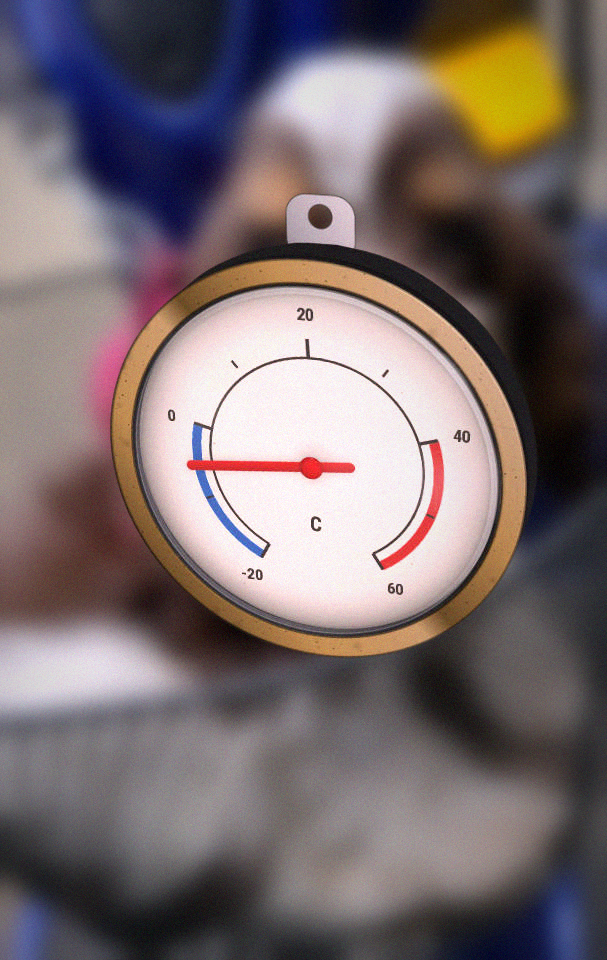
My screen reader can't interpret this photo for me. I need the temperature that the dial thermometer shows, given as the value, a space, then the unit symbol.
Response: -5 °C
